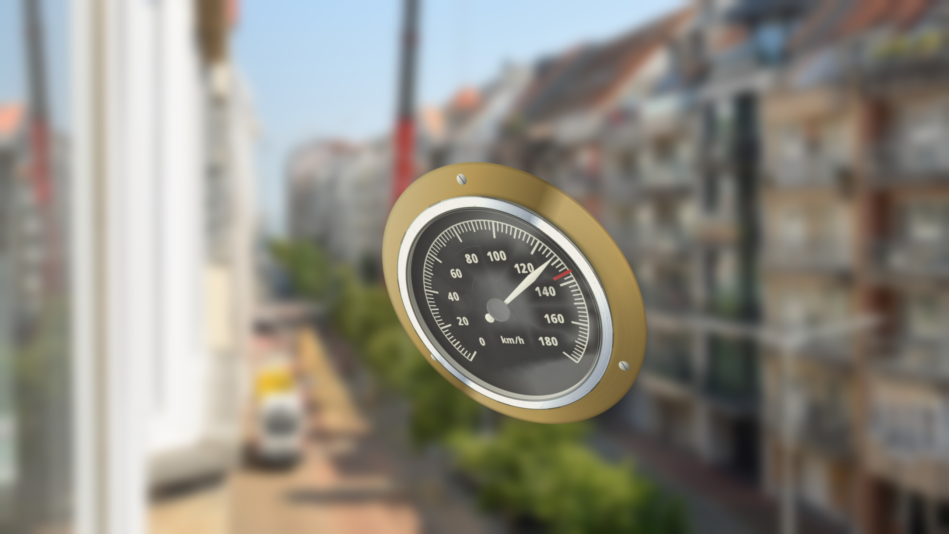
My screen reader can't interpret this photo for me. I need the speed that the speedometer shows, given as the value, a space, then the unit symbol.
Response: 128 km/h
